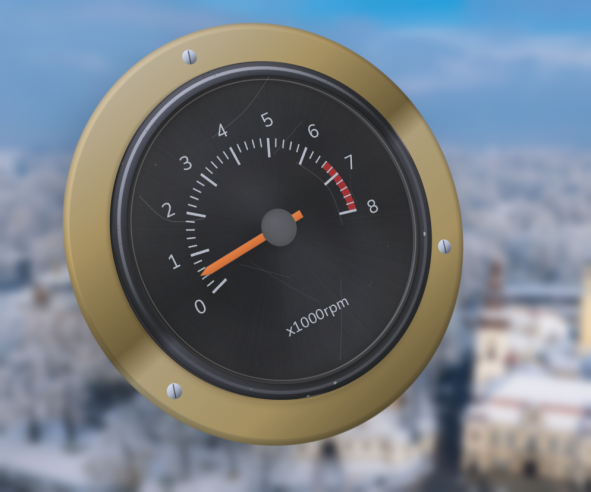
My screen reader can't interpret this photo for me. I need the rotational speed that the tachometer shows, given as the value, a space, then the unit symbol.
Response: 500 rpm
